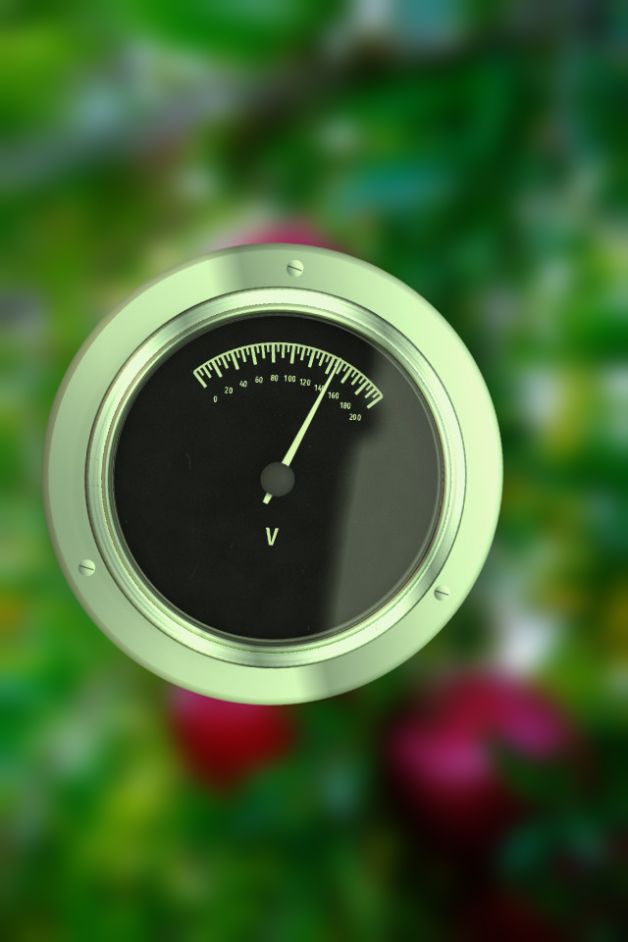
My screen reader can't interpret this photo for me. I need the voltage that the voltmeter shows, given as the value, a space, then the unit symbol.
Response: 145 V
